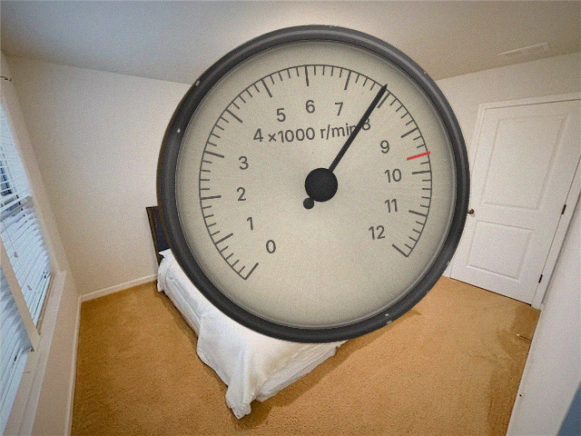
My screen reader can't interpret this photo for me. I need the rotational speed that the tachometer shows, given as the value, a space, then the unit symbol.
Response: 7800 rpm
